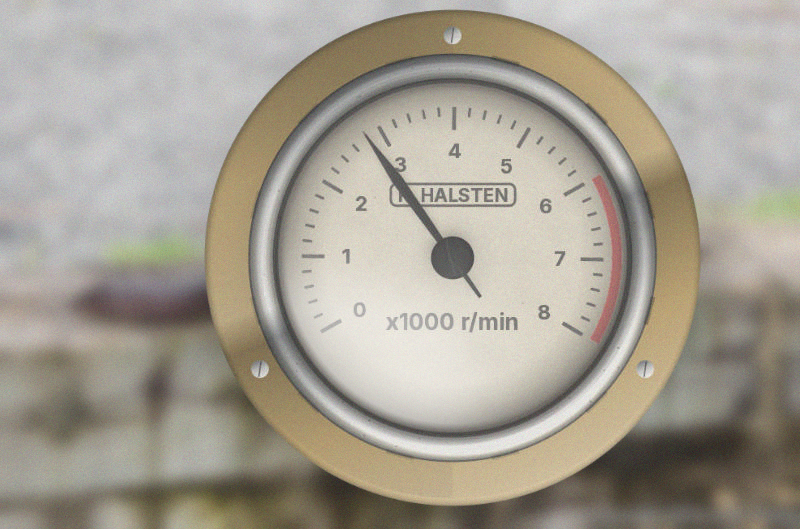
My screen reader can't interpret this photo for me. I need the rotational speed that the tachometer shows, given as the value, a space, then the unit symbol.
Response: 2800 rpm
